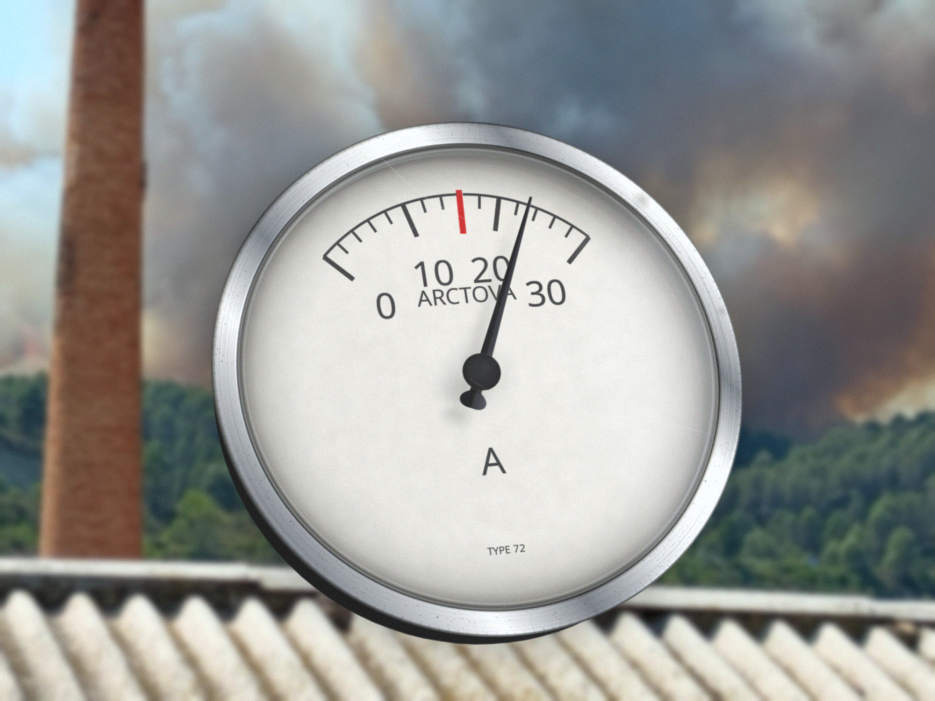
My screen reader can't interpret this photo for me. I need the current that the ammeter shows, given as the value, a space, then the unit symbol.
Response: 23 A
